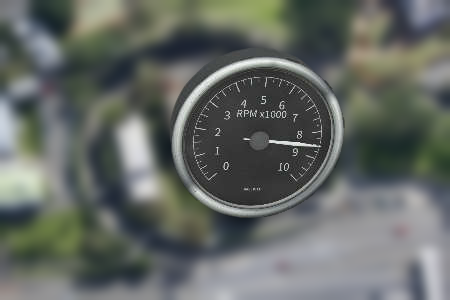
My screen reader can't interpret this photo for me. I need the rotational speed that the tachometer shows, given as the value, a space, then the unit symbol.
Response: 8500 rpm
